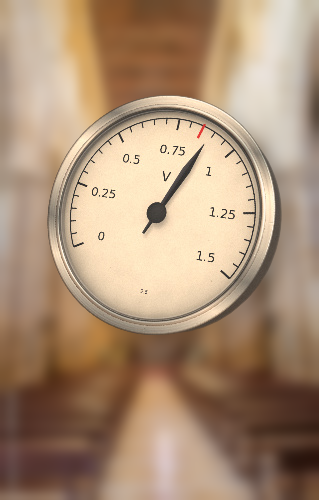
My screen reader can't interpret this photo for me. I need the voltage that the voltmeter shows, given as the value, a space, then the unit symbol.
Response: 0.9 V
